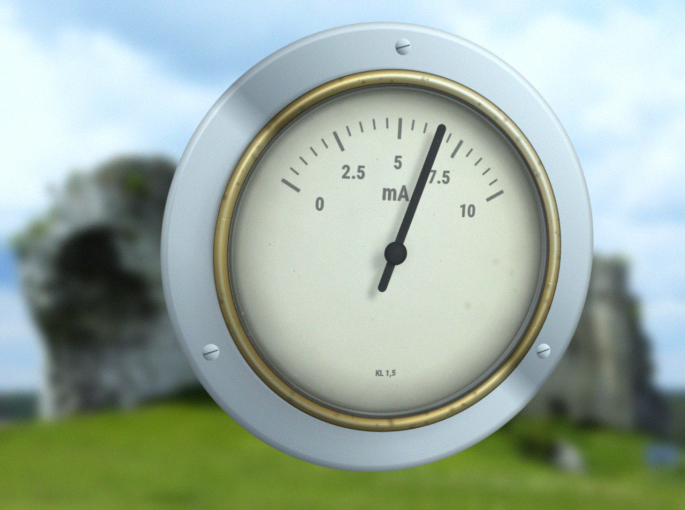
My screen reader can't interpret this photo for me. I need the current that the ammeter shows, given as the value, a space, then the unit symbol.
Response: 6.5 mA
